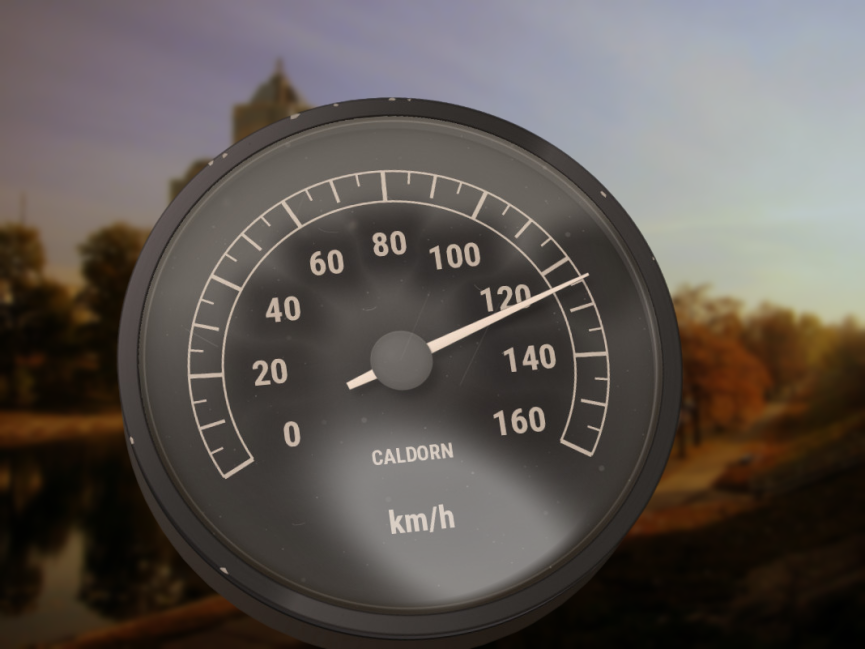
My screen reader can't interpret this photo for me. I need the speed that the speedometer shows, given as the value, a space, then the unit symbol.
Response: 125 km/h
